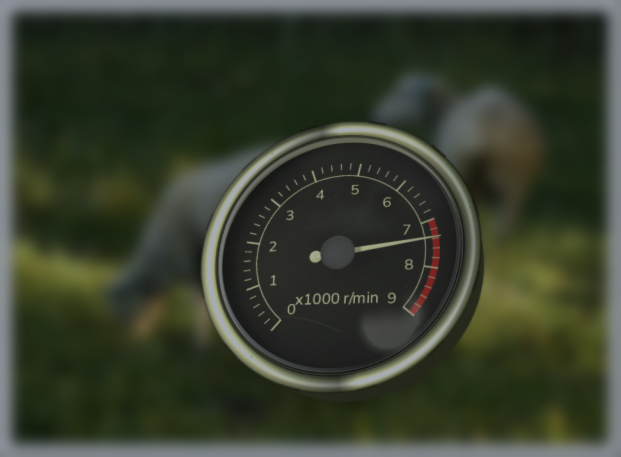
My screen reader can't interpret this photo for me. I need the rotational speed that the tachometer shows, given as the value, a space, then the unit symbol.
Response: 7400 rpm
